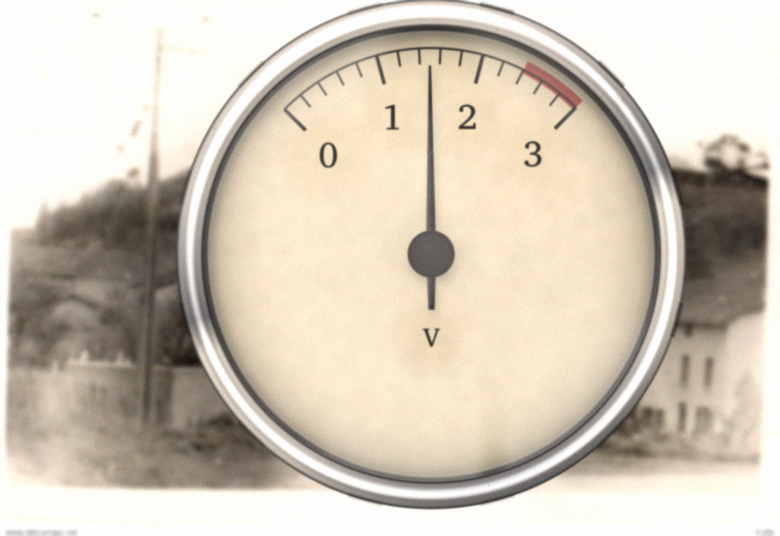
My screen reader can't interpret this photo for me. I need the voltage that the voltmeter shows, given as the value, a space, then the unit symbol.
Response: 1.5 V
